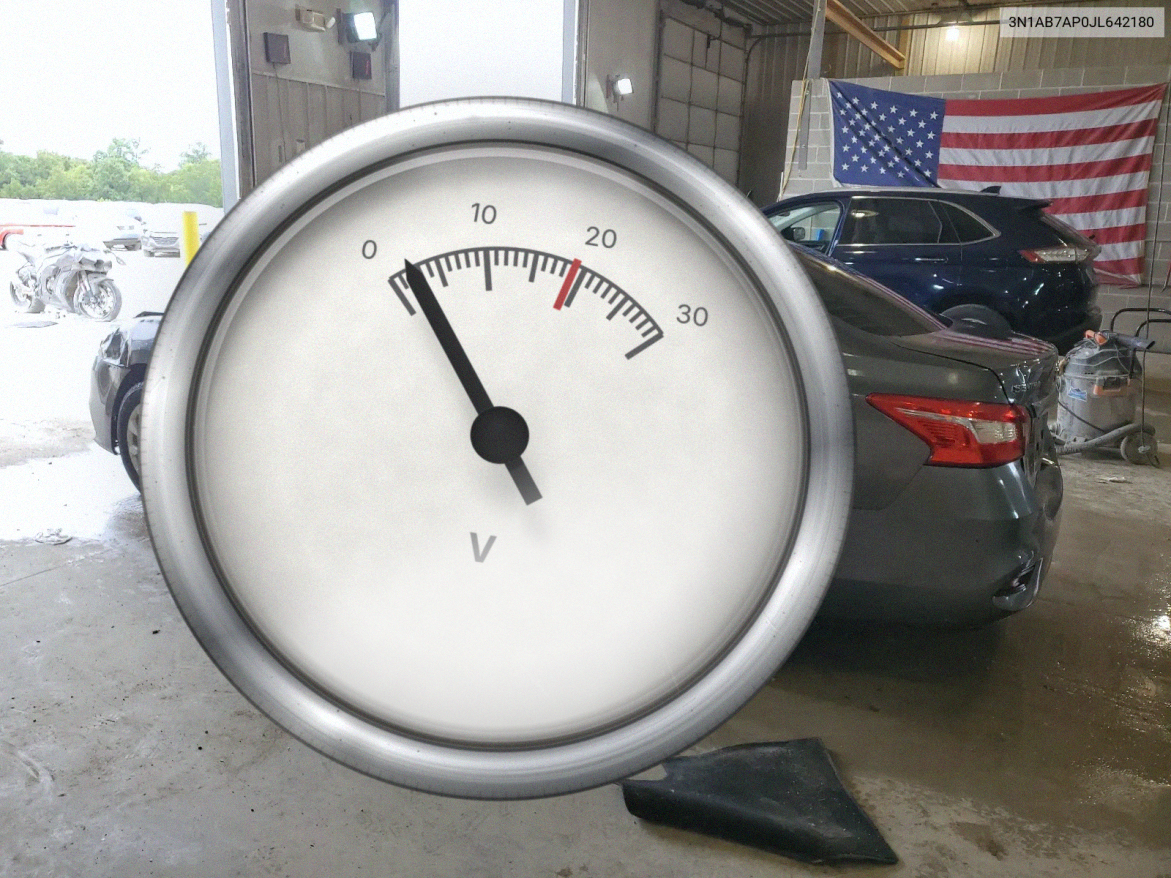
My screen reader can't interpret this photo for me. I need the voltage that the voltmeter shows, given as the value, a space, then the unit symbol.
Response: 2 V
